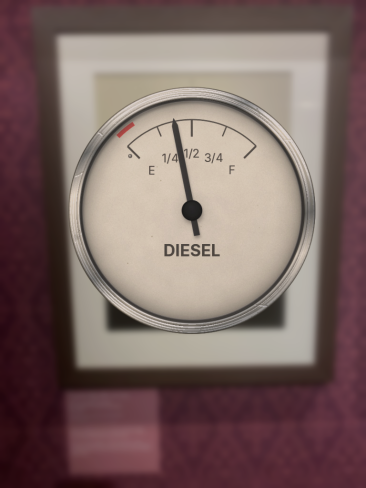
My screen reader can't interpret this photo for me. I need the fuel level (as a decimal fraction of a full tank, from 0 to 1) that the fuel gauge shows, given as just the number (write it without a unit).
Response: 0.375
